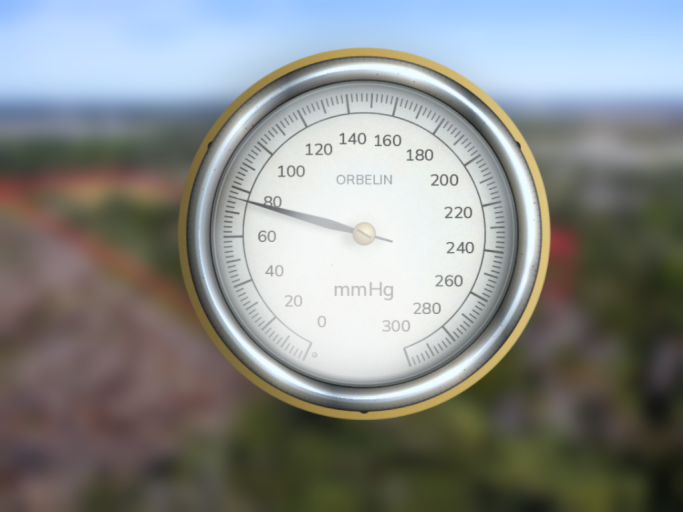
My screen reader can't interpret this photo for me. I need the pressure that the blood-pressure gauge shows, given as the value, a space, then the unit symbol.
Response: 76 mmHg
